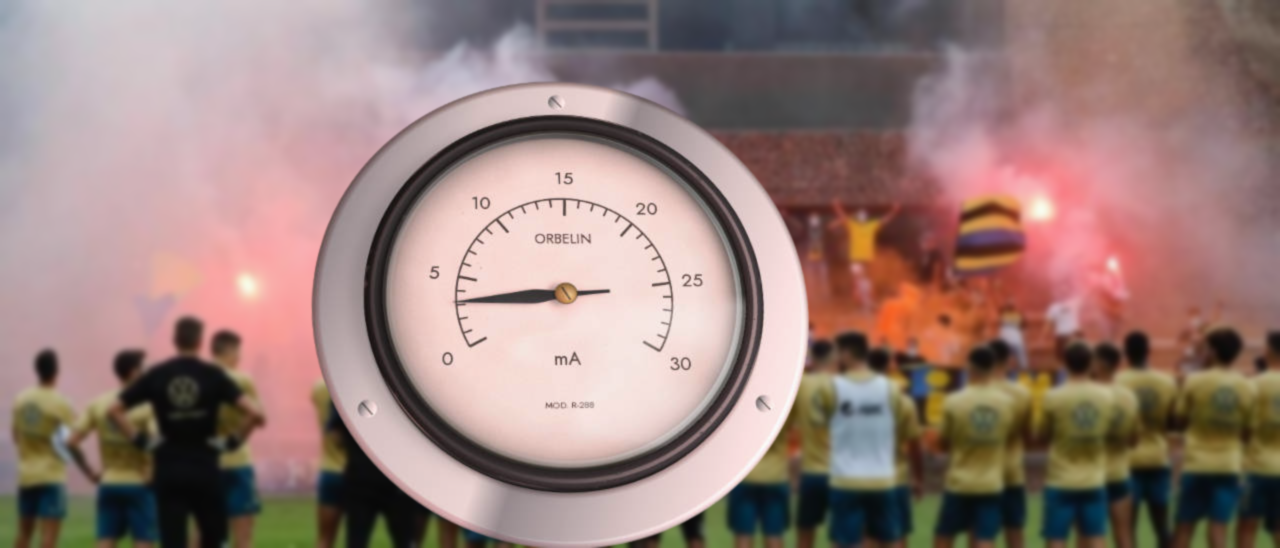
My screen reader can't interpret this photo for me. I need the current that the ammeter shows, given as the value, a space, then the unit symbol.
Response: 3 mA
